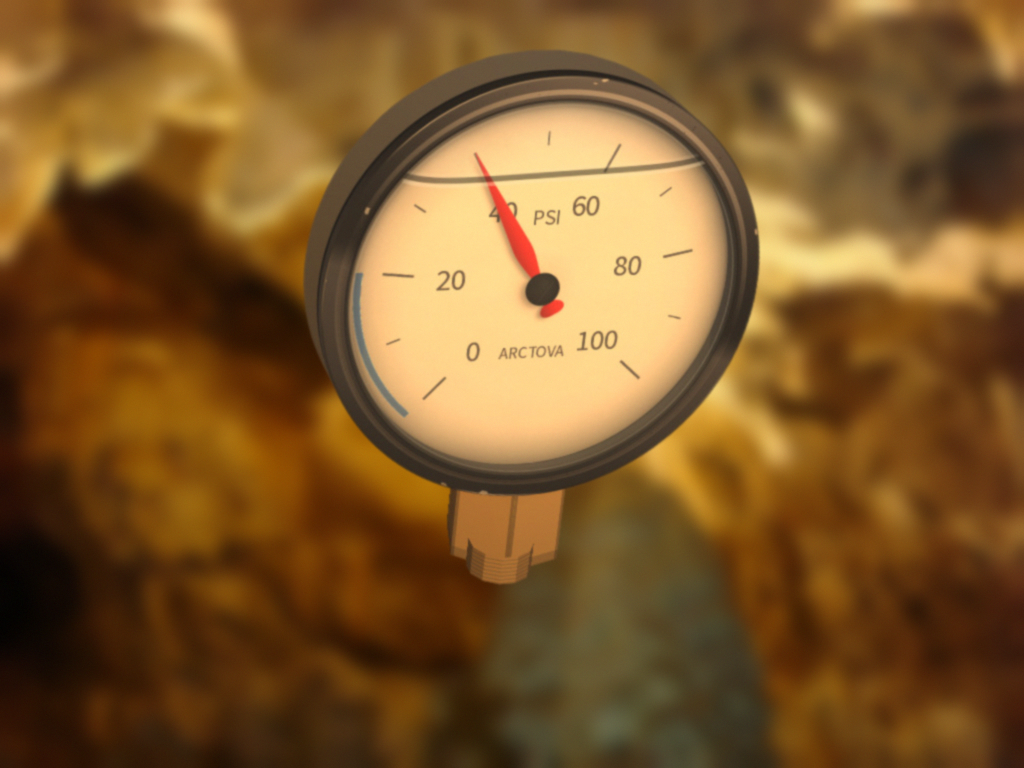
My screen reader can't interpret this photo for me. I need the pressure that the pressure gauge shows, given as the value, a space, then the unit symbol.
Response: 40 psi
